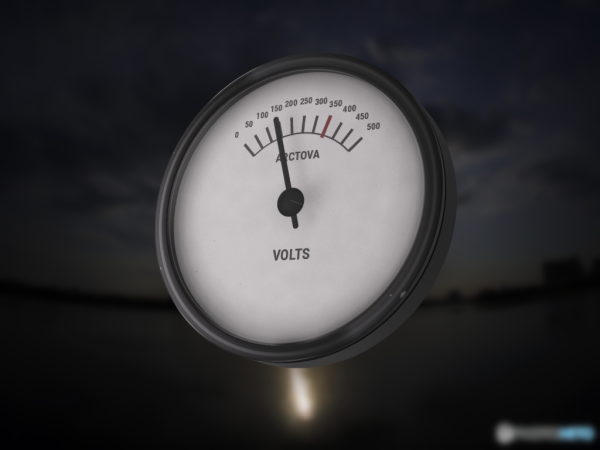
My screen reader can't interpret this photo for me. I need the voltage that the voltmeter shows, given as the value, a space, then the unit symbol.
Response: 150 V
